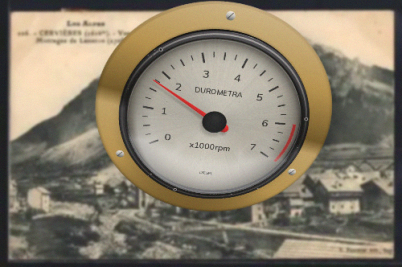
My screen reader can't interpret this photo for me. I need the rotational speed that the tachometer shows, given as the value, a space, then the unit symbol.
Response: 1750 rpm
